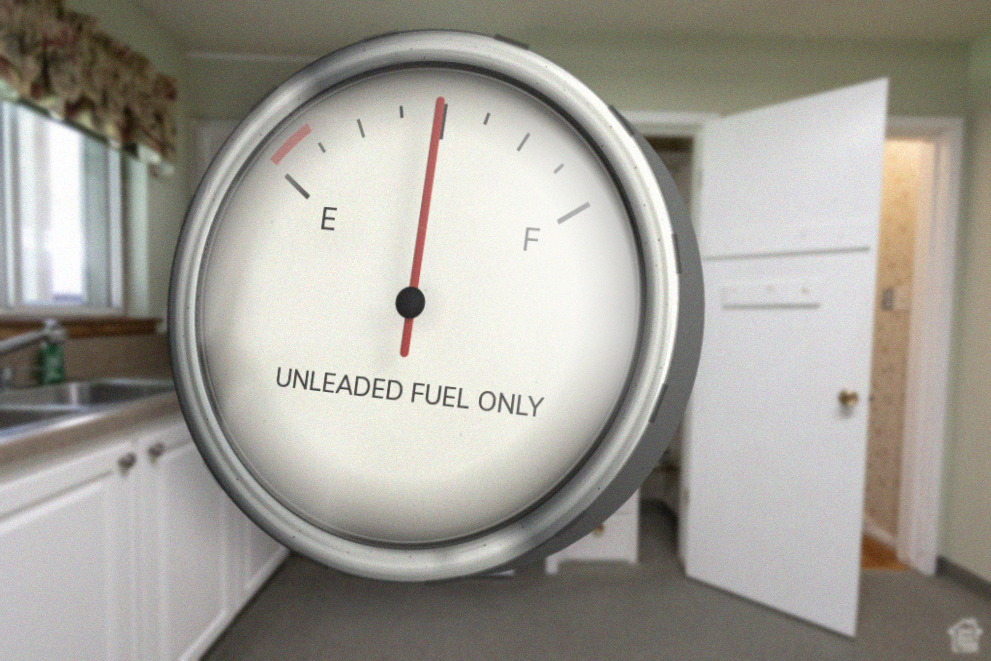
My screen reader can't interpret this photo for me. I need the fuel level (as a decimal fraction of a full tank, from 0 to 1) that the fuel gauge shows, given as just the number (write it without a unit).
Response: 0.5
